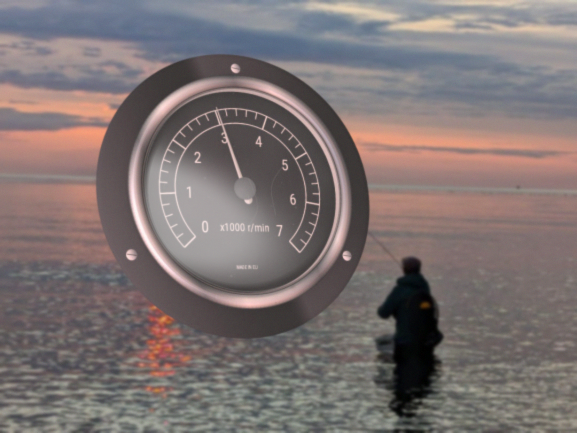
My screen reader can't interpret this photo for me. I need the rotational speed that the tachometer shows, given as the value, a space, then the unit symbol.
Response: 3000 rpm
